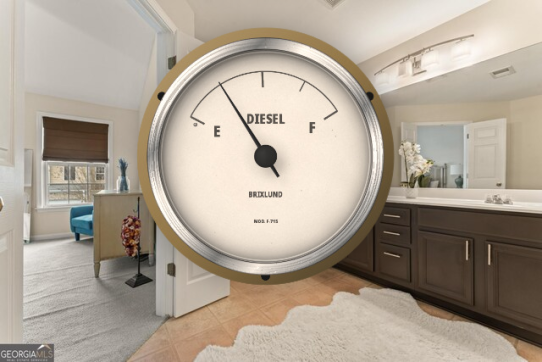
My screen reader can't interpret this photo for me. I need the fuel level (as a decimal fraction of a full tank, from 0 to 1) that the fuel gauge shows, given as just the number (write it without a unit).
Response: 0.25
